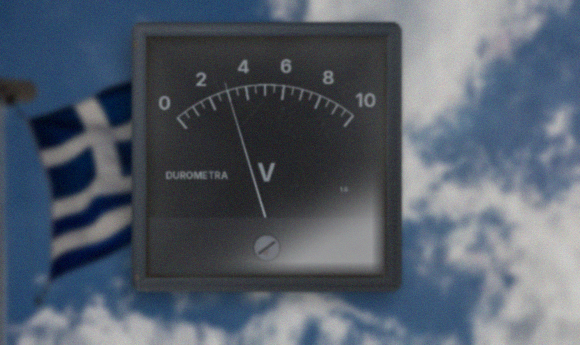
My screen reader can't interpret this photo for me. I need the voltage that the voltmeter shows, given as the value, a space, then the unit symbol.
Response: 3 V
